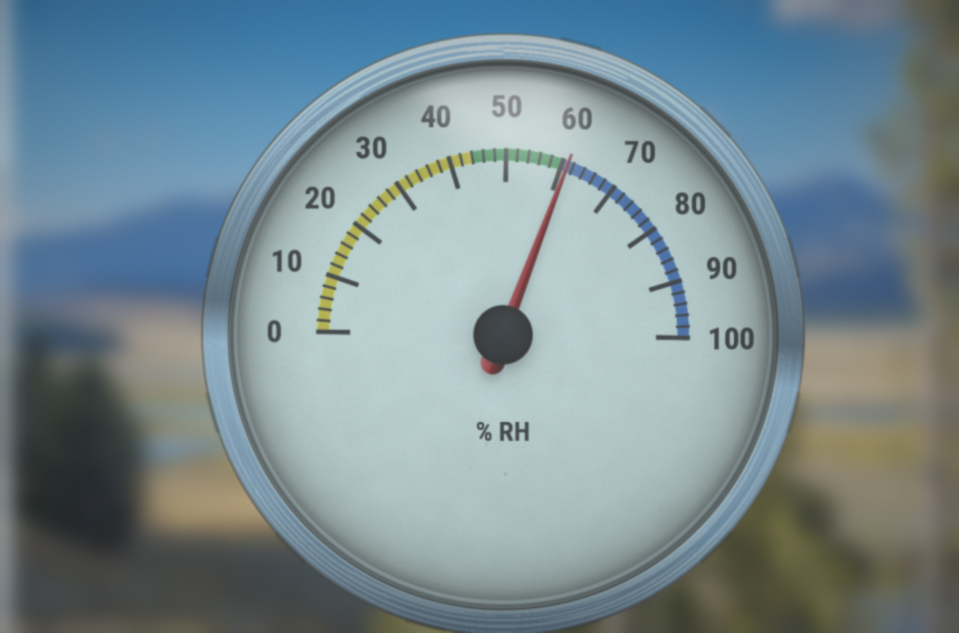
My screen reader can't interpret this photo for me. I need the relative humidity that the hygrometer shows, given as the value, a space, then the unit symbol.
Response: 61 %
